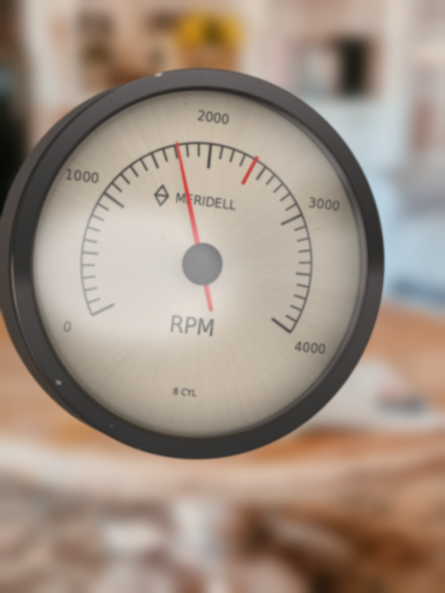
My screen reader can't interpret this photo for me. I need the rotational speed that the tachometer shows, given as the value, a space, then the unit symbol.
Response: 1700 rpm
